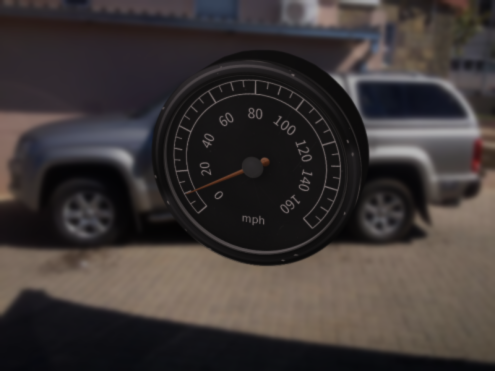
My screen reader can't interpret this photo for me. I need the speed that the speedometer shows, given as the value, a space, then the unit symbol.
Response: 10 mph
